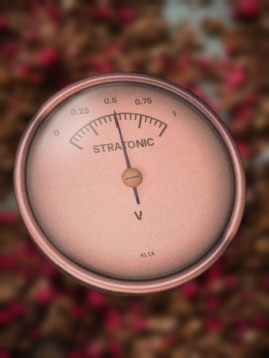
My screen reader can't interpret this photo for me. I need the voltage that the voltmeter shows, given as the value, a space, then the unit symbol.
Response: 0.5 V
